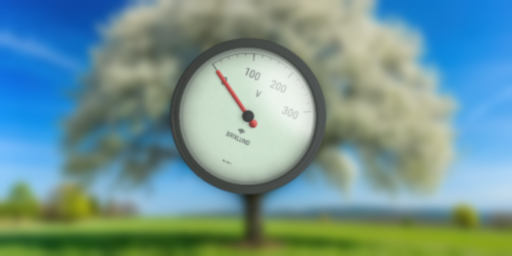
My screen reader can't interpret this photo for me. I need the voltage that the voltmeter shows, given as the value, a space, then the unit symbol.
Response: 0 V
